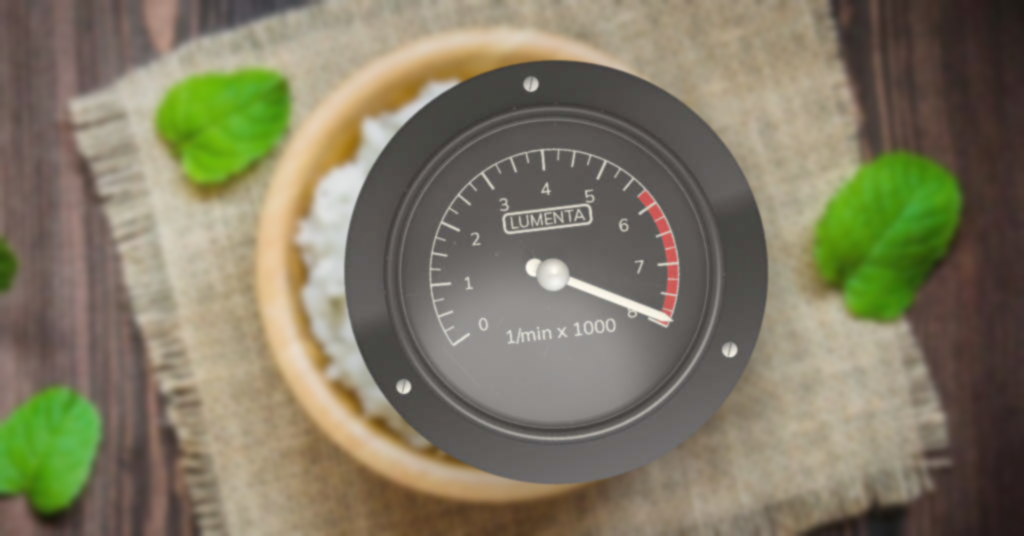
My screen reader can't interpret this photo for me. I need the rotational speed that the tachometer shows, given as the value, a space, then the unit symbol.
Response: 7875 rpm
